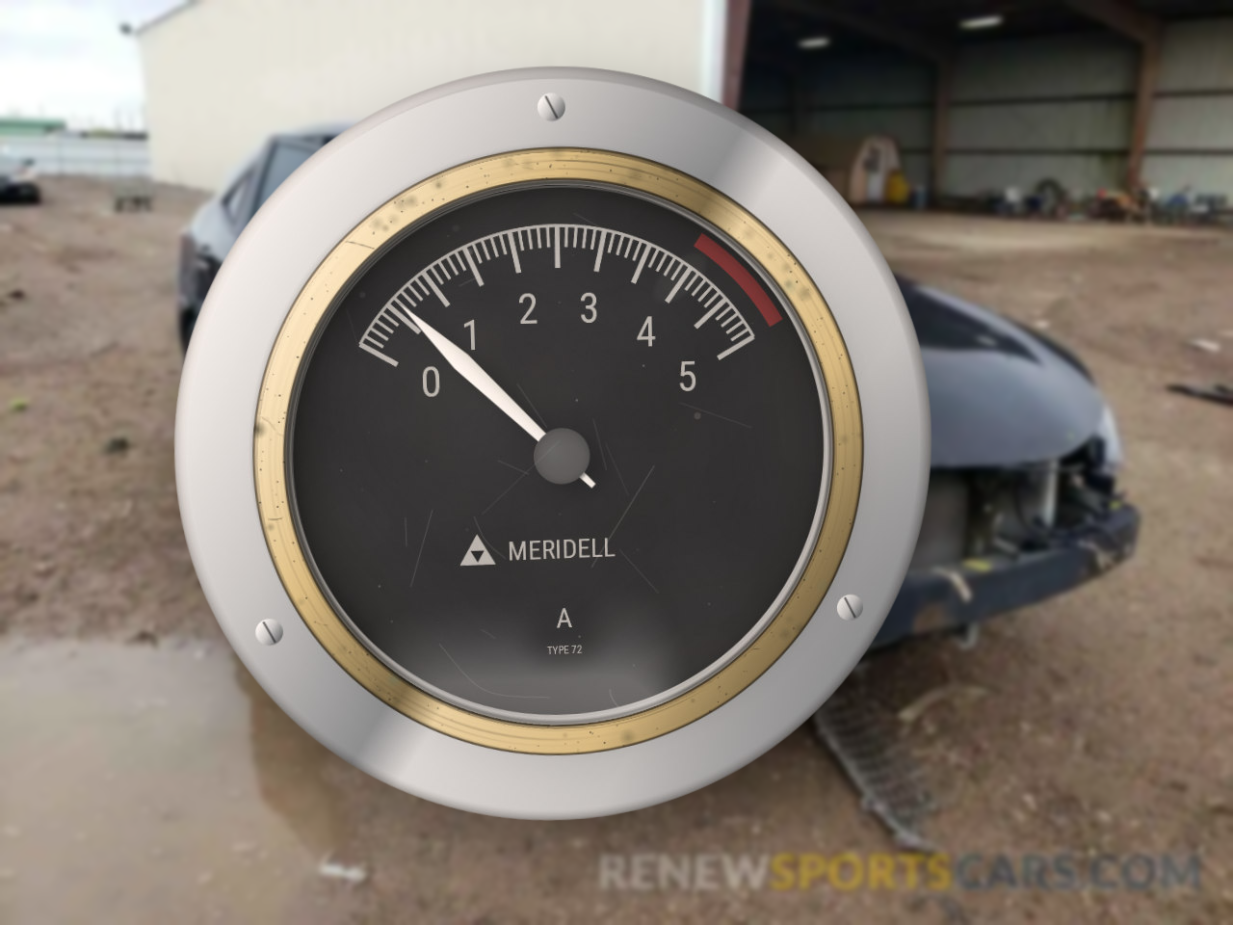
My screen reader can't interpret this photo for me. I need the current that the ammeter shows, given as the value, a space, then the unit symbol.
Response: 0.6 A
